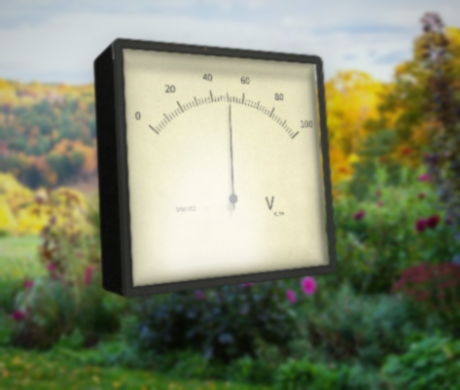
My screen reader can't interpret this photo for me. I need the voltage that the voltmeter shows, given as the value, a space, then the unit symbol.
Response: 50 V
